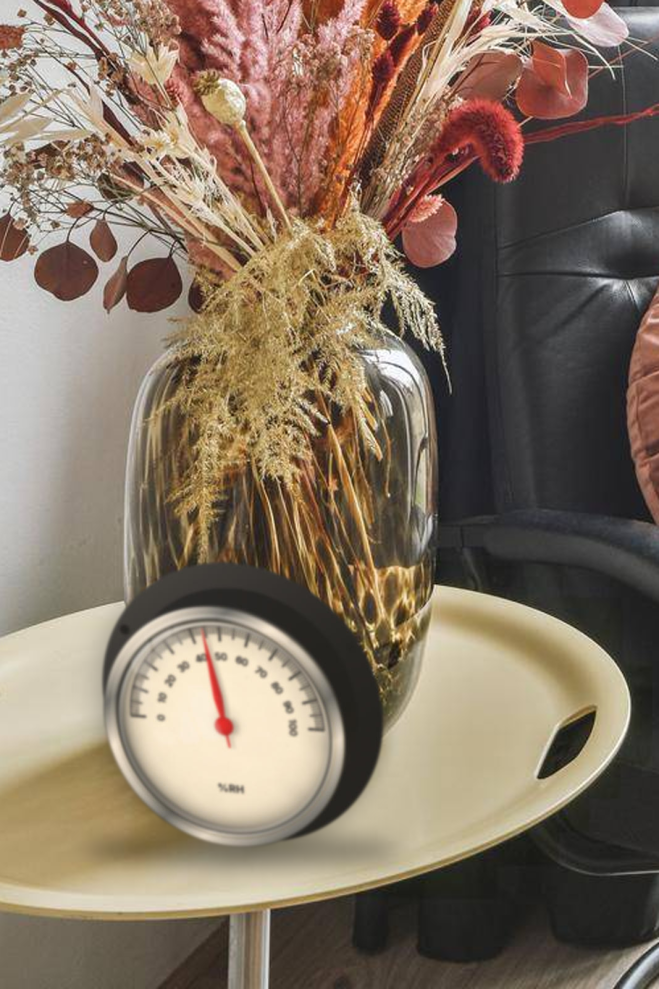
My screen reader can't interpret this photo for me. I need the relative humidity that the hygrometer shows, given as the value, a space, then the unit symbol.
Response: 45 %
